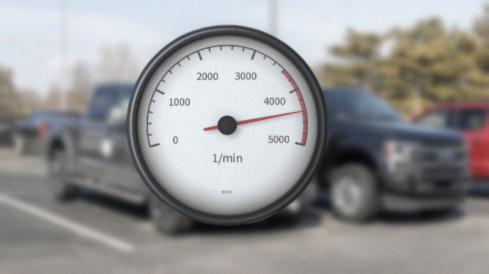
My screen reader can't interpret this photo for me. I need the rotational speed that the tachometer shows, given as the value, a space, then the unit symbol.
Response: 4400 rpm
